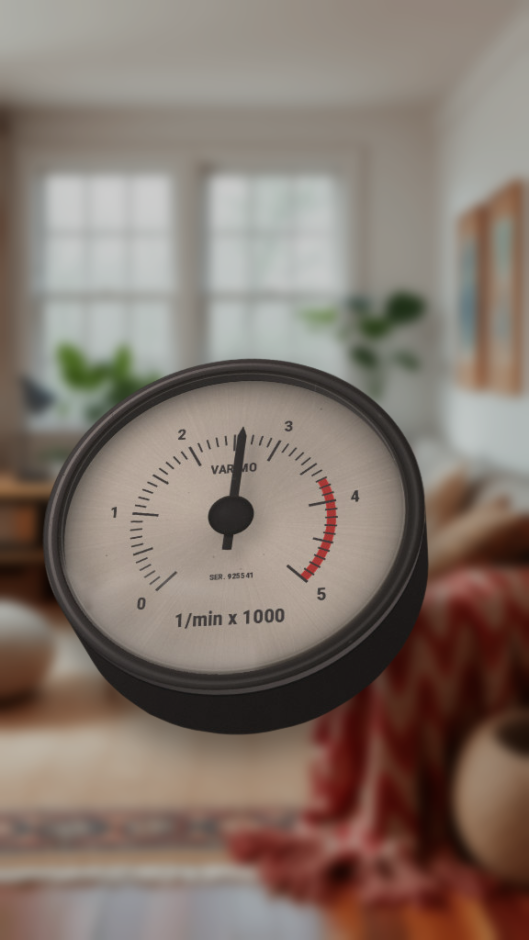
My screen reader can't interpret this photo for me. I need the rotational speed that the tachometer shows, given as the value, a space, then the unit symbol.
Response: 2600 rpm
